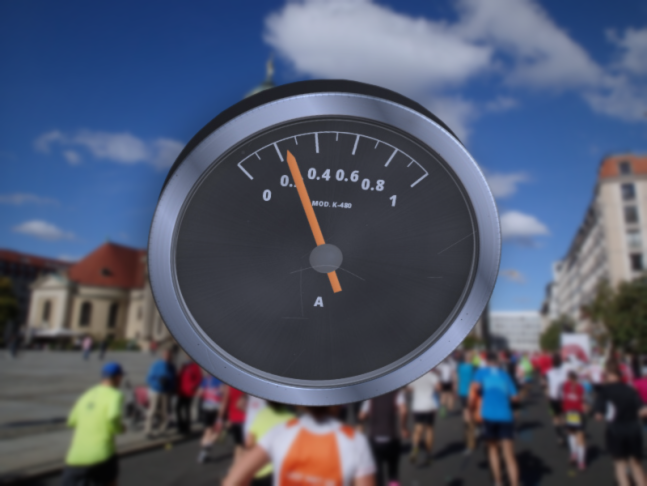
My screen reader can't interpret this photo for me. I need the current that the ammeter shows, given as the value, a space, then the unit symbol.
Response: 0.25 A
